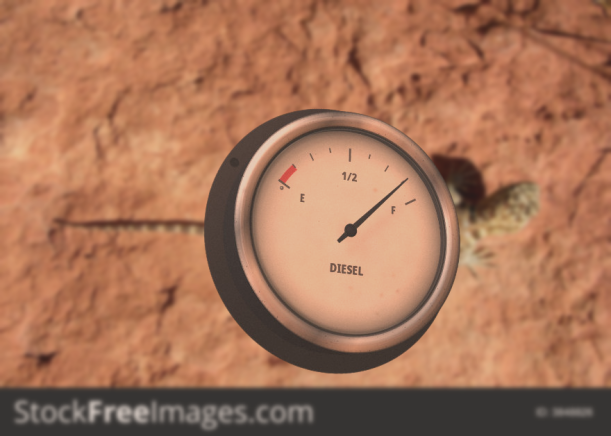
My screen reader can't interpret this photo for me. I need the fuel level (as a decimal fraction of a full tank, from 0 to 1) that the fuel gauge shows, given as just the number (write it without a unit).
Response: 0.875
